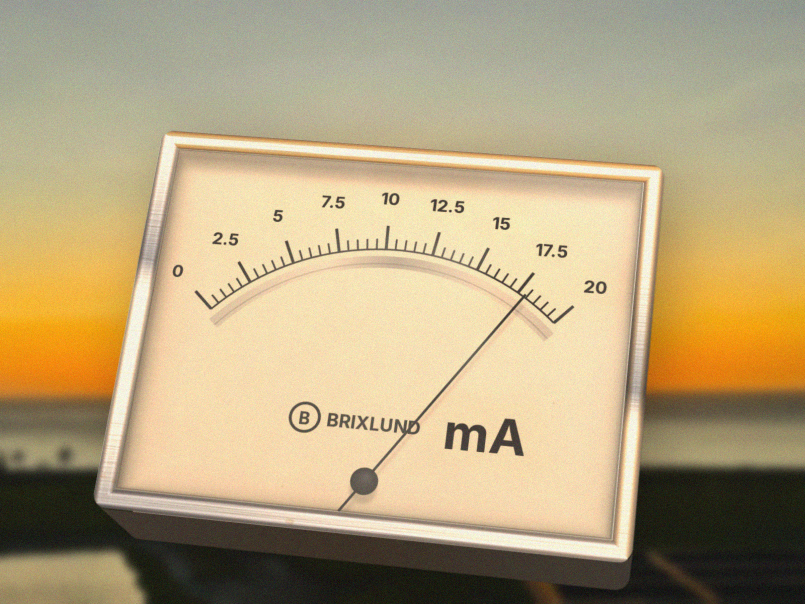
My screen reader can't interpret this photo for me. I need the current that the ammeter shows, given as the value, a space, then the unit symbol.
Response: 18 mA
